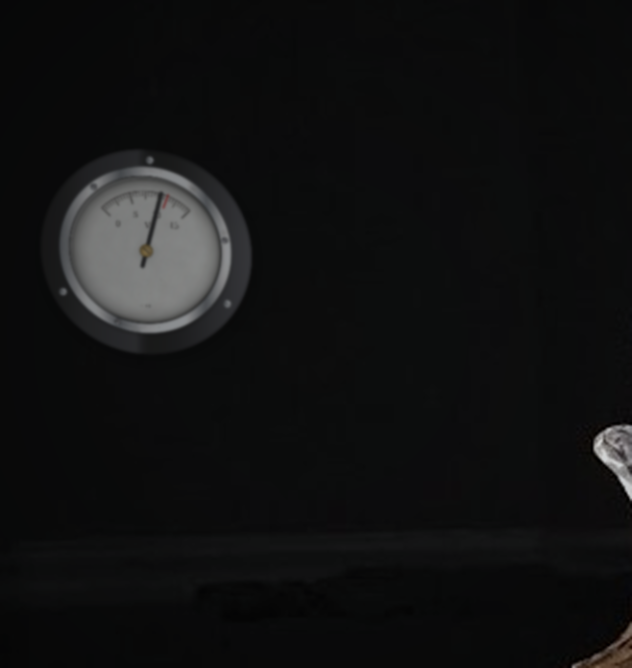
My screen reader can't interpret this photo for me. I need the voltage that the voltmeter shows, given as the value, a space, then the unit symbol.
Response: 10 V
